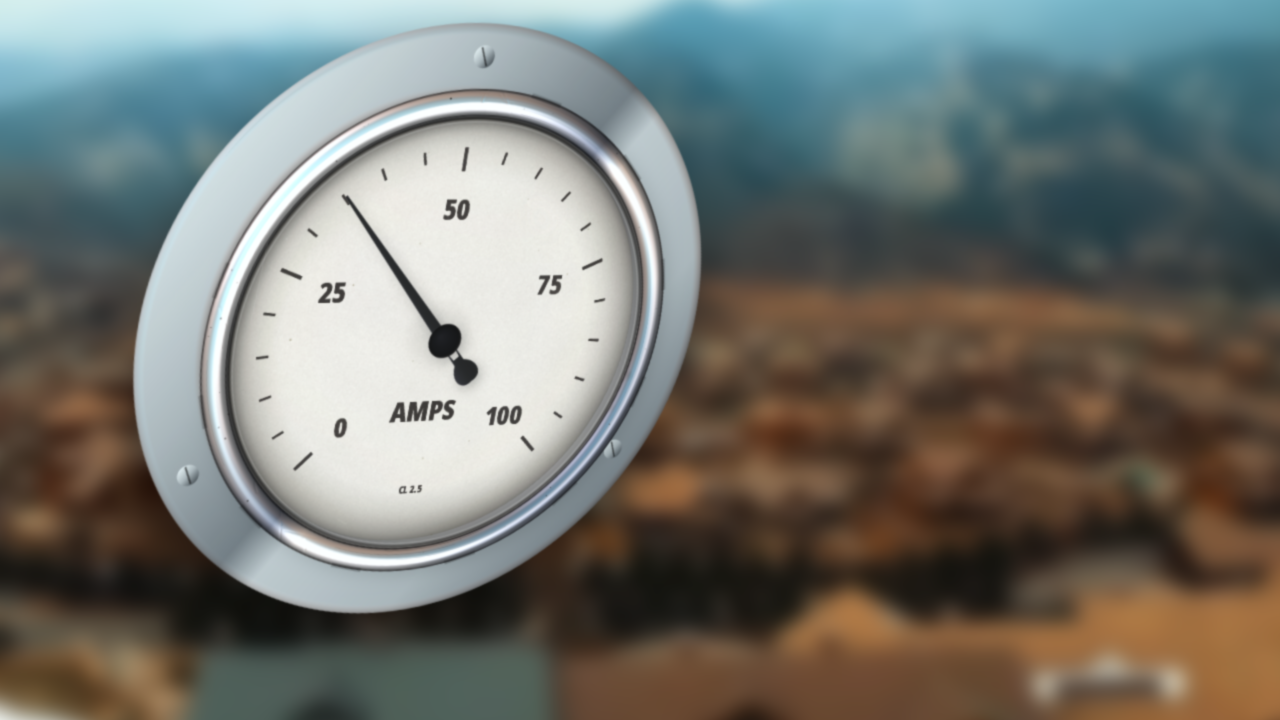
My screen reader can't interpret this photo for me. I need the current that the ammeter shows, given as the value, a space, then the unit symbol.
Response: 35 A
